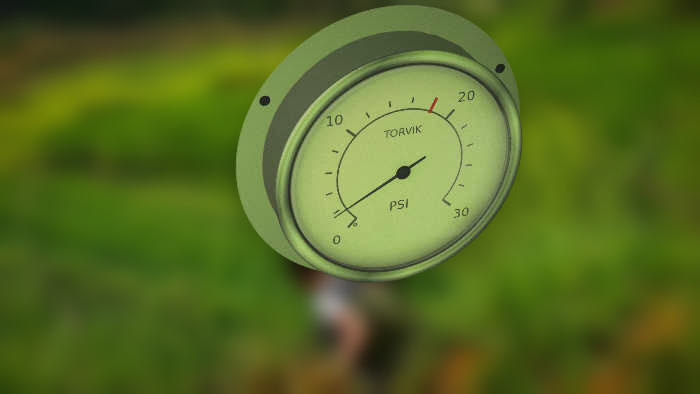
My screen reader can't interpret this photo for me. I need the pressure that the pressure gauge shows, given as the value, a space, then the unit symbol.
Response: 2 psi
